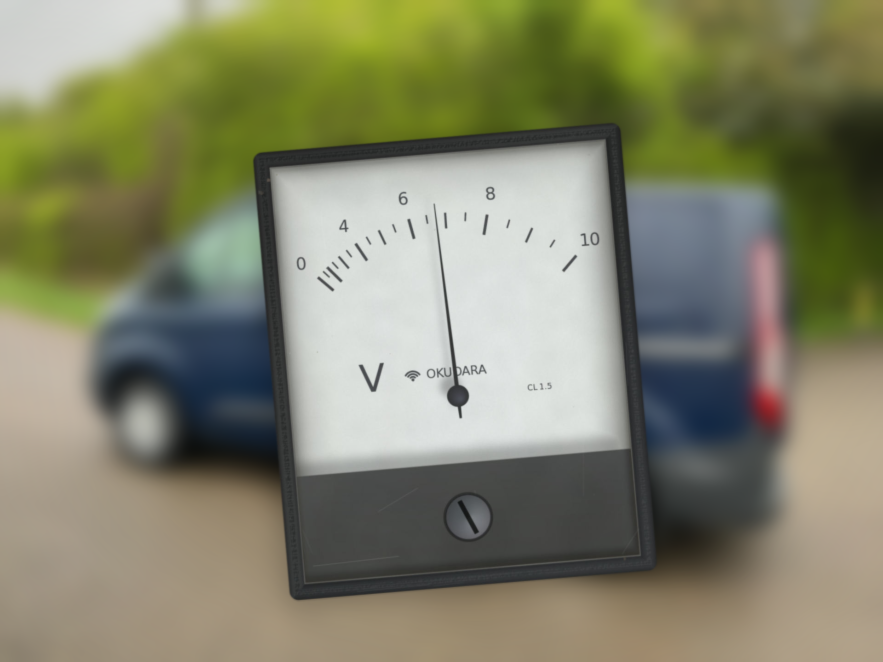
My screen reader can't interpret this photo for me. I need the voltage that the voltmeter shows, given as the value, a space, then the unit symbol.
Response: 6.75 V
